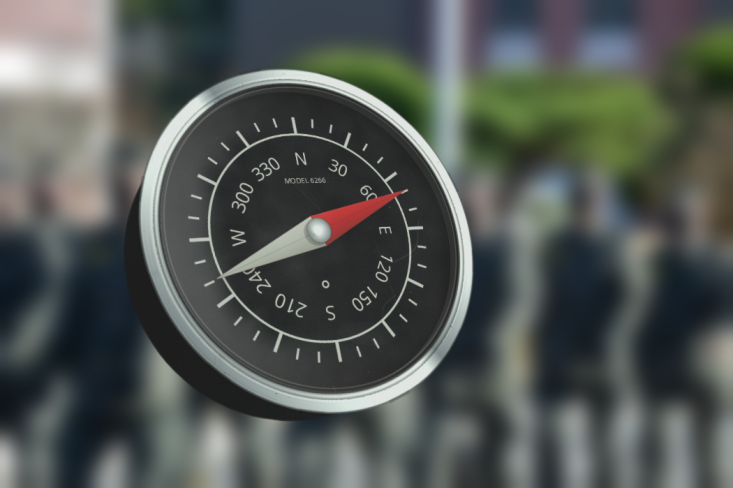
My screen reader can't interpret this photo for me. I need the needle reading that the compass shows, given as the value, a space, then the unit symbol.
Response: 70 °
